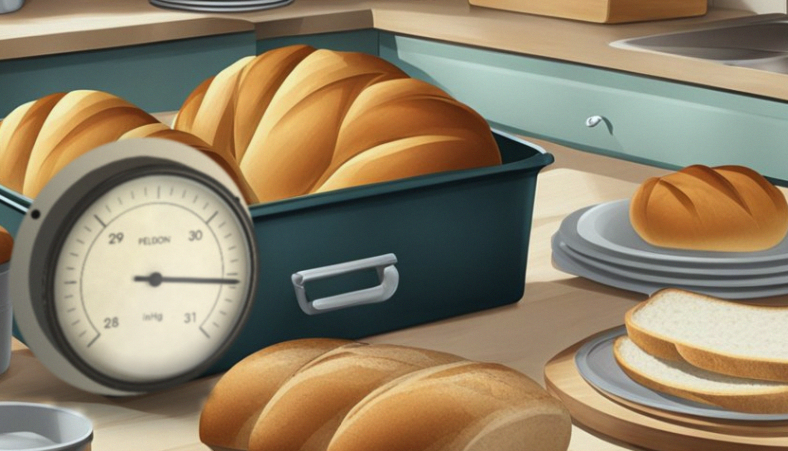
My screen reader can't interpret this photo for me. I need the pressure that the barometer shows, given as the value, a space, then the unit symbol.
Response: 30.55 inHg
